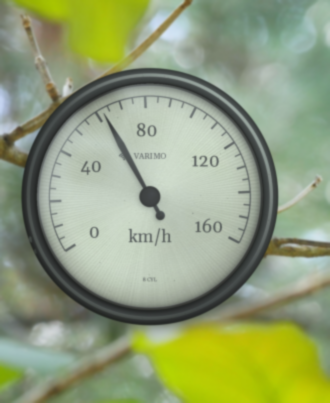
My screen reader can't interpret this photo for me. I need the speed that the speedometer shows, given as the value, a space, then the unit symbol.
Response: 62.5 km/h
